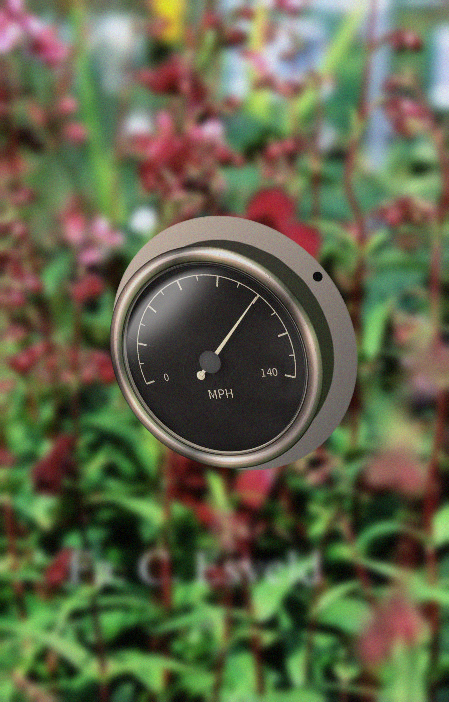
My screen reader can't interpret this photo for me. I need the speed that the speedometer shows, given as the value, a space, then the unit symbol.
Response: 100 mph
